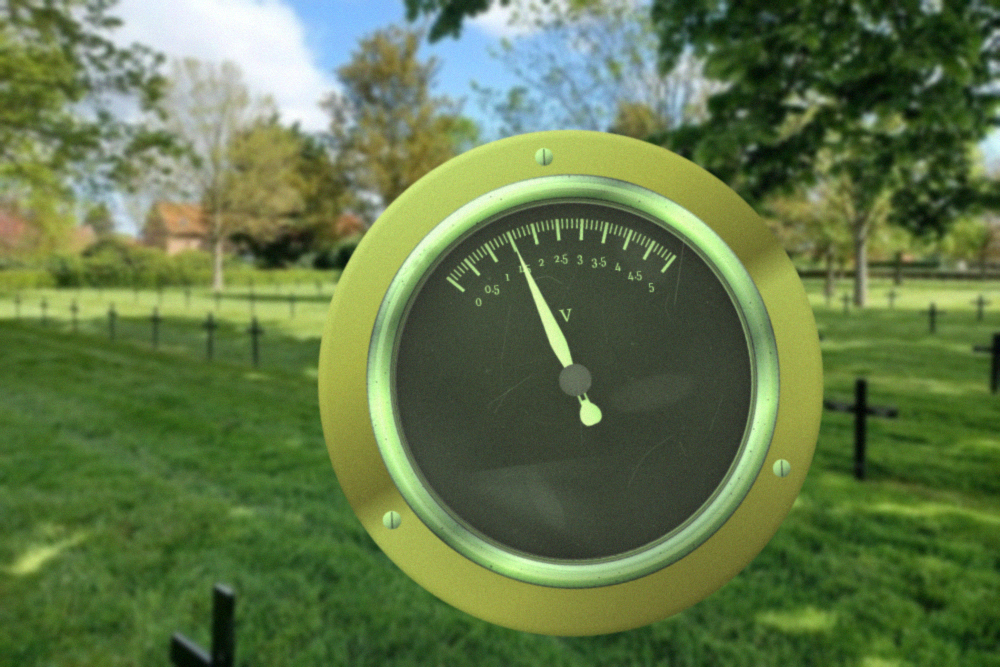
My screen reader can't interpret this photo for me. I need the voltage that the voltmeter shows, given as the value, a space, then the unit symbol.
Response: 1.5 V
